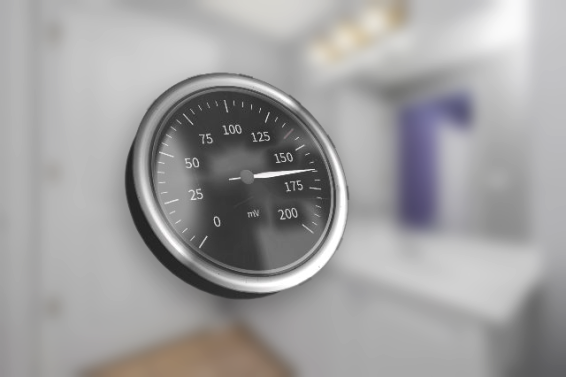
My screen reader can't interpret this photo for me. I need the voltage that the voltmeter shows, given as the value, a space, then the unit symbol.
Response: 165 mV
